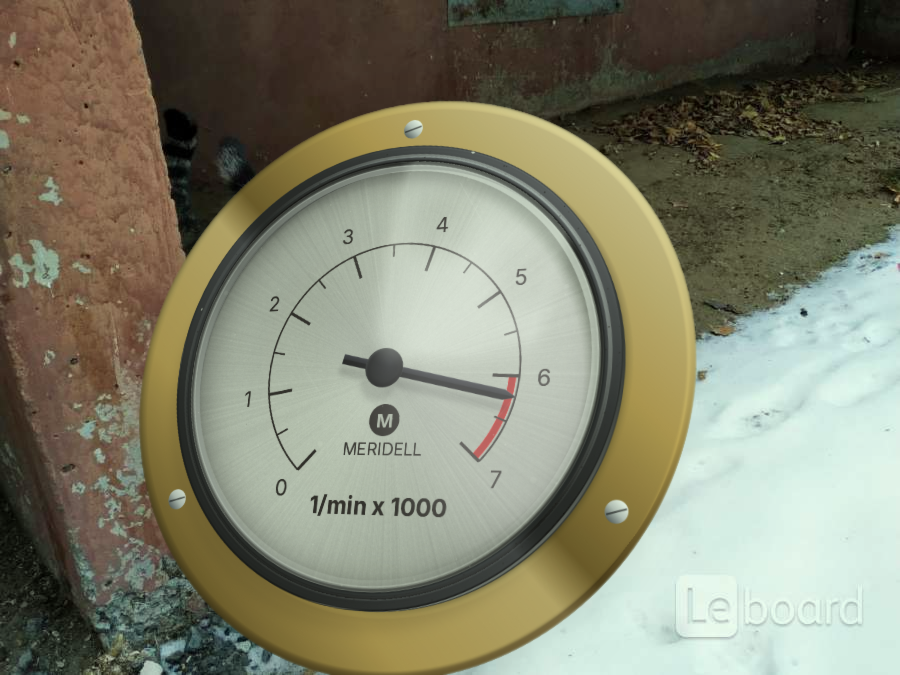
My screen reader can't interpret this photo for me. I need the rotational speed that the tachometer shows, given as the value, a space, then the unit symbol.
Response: 6250 rpm
